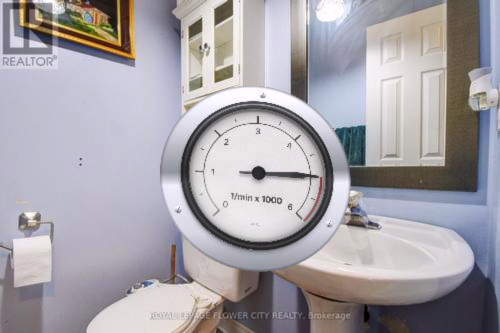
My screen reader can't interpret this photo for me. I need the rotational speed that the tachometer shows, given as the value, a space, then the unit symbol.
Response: 5000 rpm
